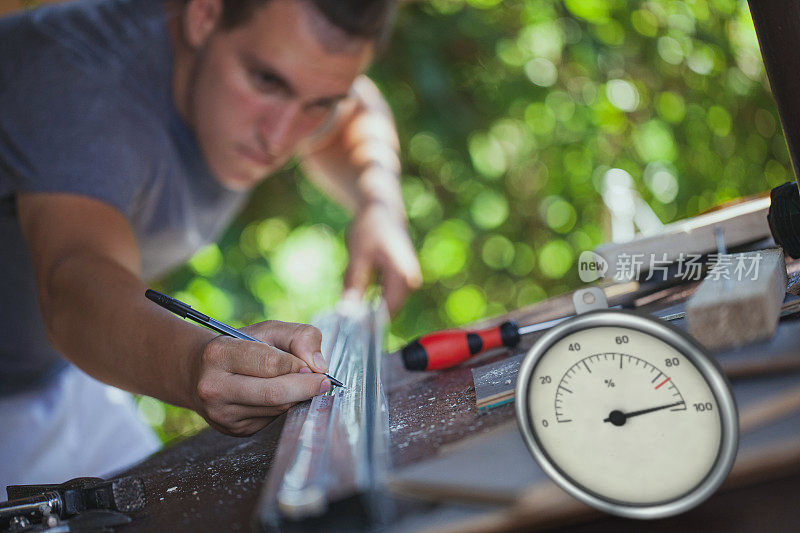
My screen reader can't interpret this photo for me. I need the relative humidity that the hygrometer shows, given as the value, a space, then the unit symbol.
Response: 96 %
